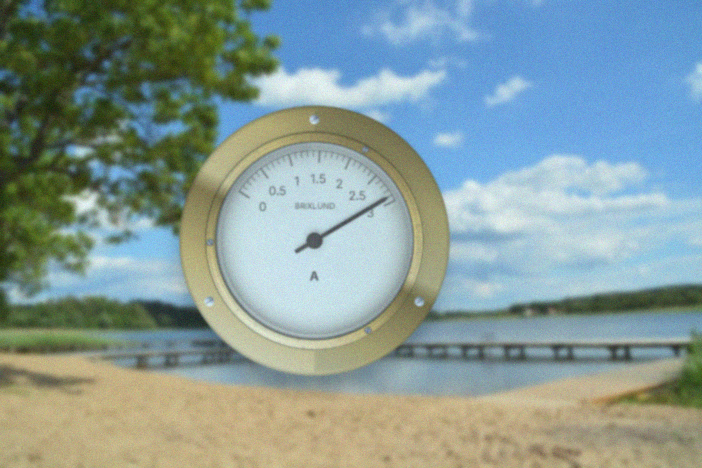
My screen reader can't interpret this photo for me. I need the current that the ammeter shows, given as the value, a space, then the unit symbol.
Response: 2.9 A
